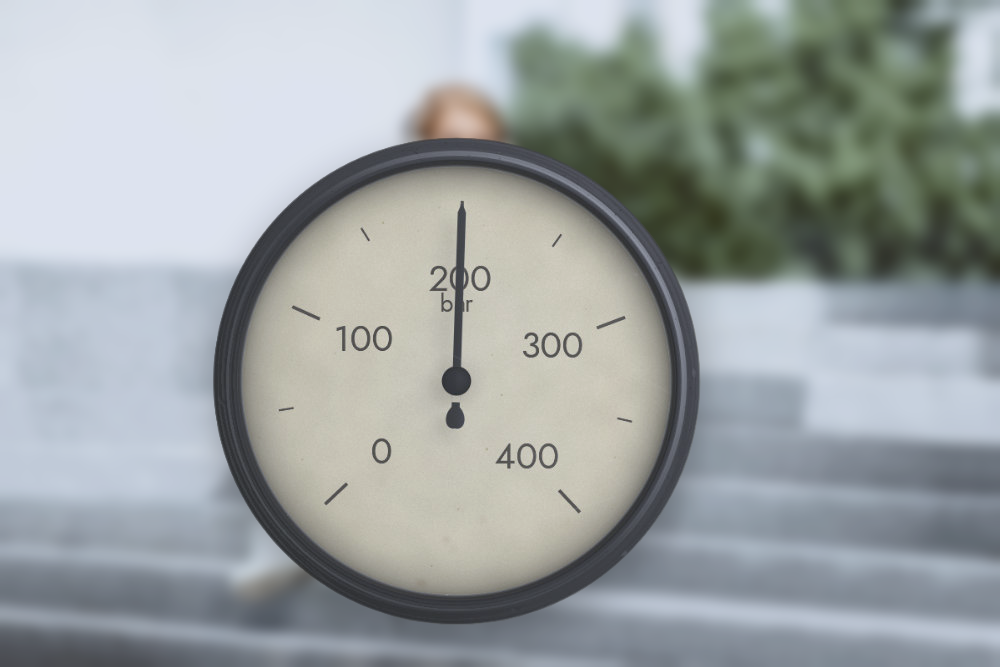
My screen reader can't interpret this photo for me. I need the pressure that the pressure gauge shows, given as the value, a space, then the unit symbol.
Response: 200 bar
